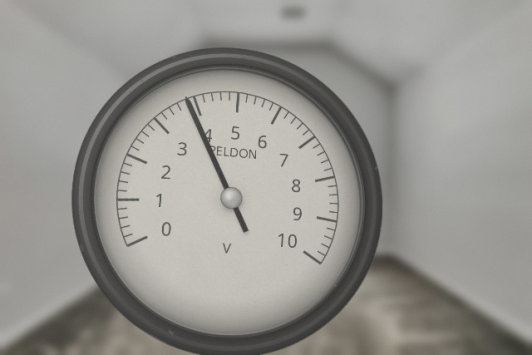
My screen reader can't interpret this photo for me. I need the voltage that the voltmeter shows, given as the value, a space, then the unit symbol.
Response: 3.8 V
